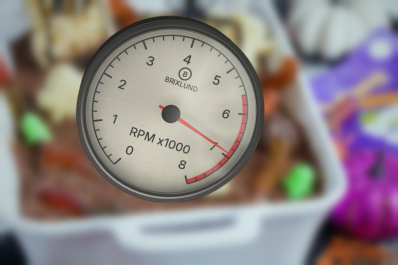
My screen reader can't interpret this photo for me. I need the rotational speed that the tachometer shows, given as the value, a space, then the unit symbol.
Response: 6900 rpm
